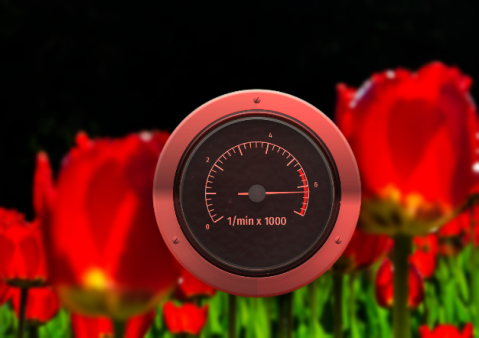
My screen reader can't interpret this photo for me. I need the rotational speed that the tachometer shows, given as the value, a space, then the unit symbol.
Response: 6200 rpm
